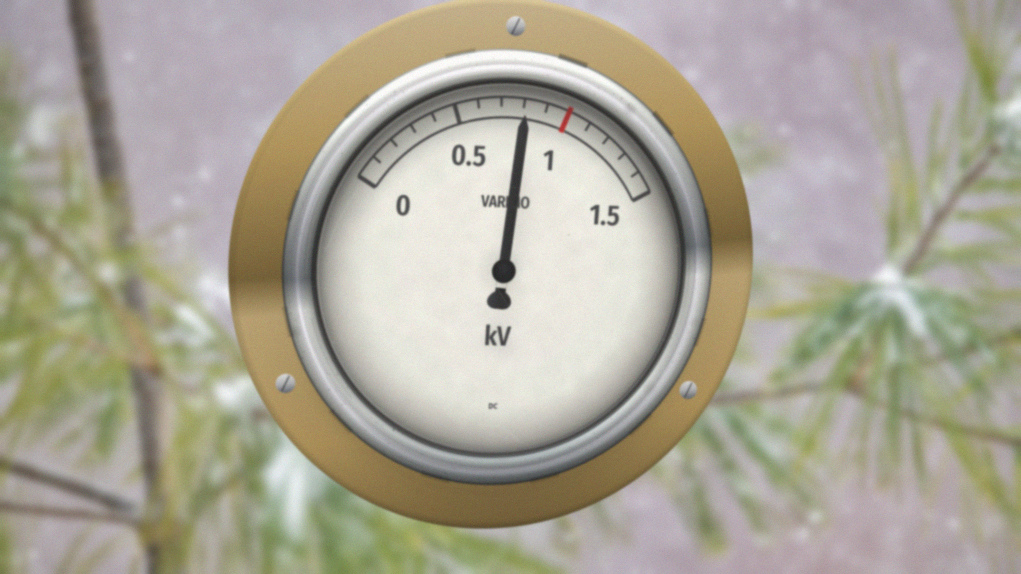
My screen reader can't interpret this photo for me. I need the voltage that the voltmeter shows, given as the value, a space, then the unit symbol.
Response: 0.8 kV
